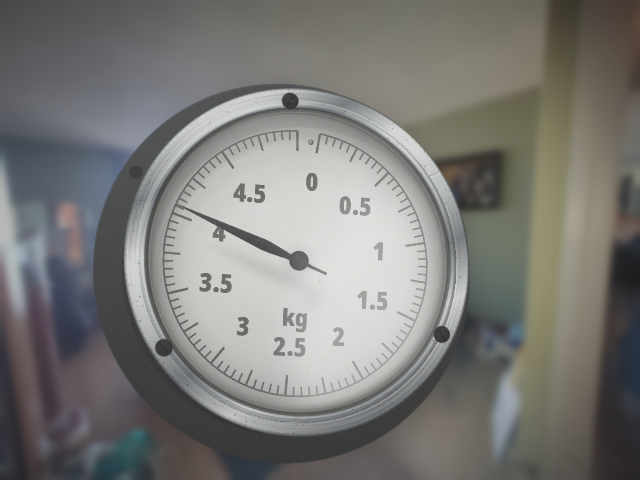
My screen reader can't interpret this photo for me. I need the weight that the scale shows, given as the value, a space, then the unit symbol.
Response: 4.05 kg
